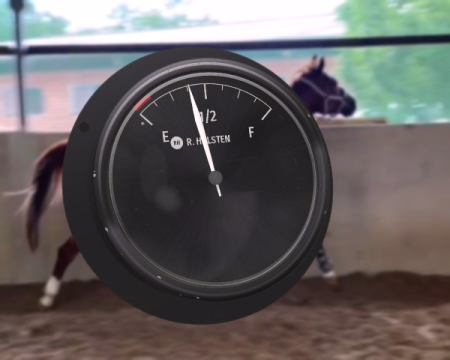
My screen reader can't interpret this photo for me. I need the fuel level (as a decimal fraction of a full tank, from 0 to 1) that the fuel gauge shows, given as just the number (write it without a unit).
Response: 0.375
